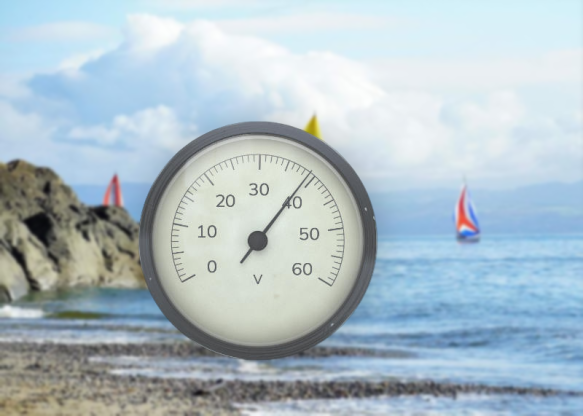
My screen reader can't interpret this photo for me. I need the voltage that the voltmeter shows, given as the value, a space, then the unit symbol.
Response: 39 V
